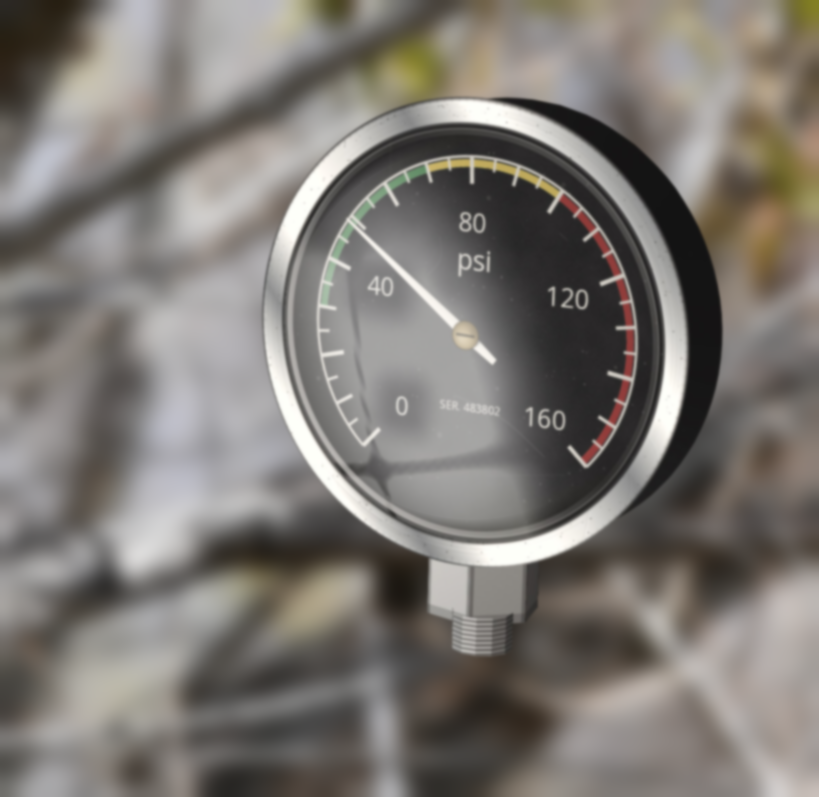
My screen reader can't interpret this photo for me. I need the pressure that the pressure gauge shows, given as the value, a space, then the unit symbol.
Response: 50 psi
